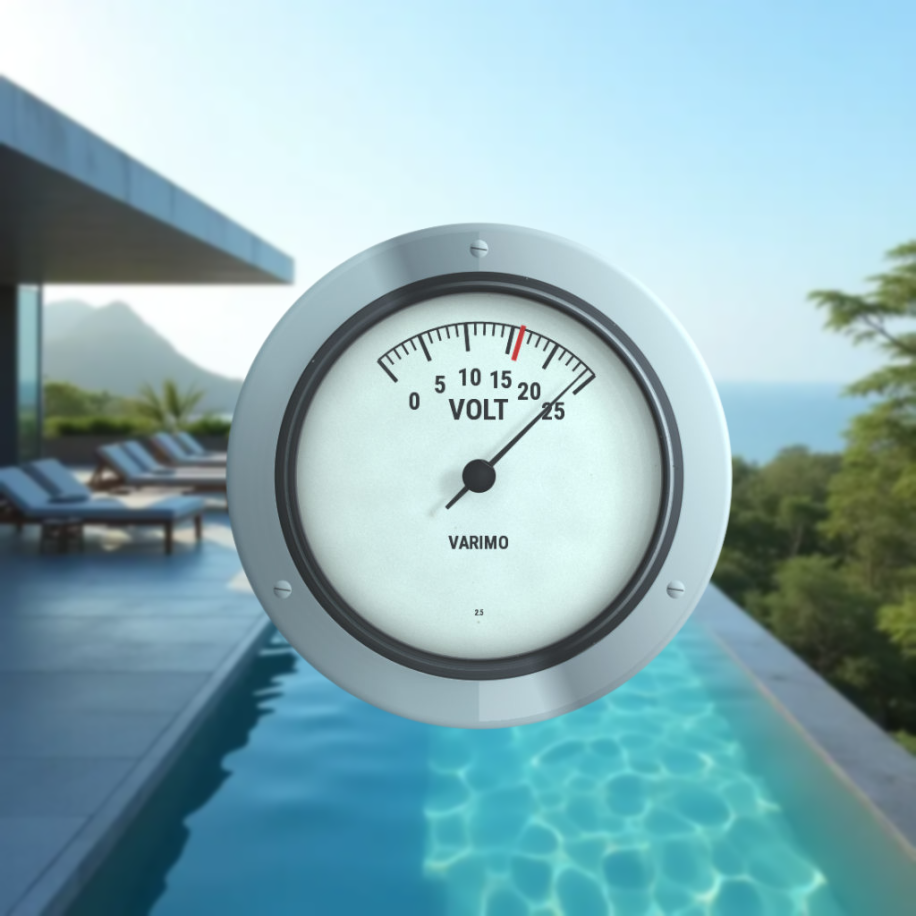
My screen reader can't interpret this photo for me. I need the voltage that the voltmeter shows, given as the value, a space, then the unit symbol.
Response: 24 V
